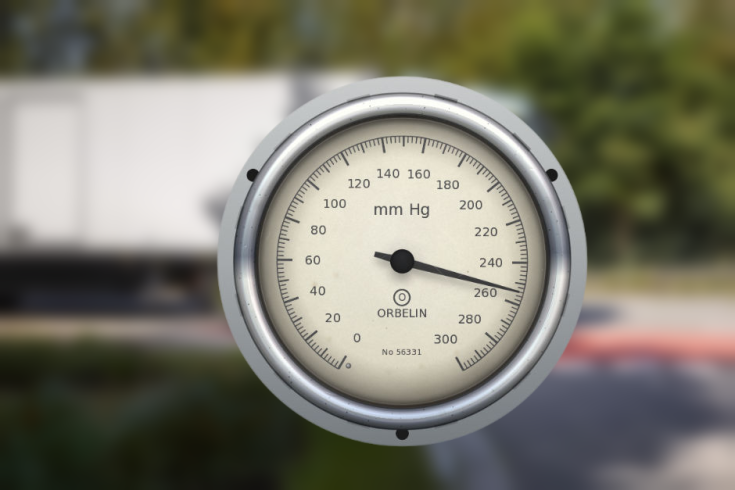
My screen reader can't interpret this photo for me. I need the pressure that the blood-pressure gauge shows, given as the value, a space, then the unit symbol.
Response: 254 mmHg
